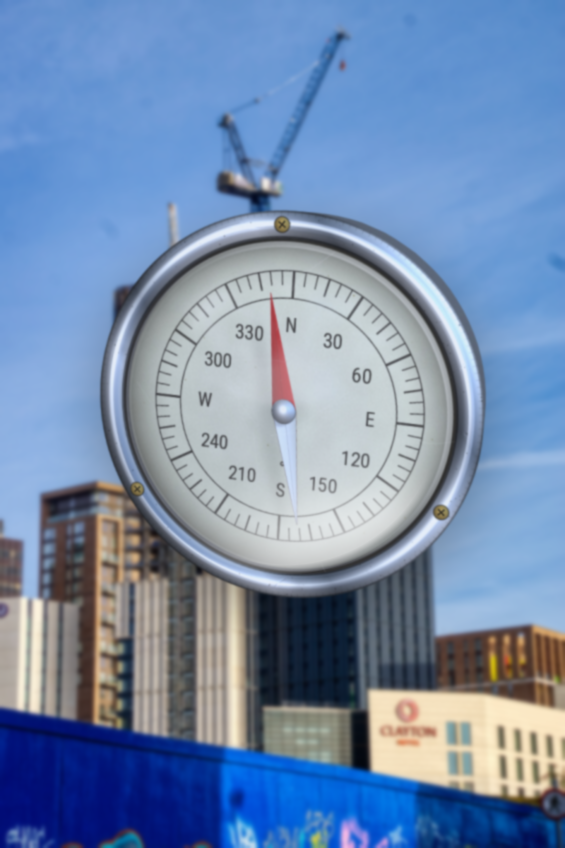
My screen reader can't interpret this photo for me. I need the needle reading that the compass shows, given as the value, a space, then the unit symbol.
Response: 350 °
